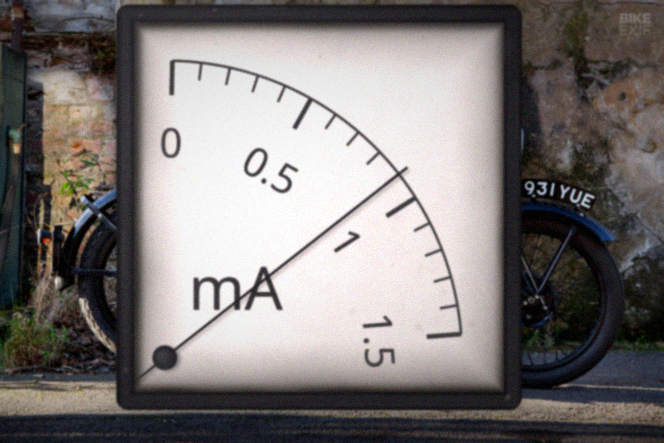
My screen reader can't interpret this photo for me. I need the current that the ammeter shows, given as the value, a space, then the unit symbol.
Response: 0.9 mA
